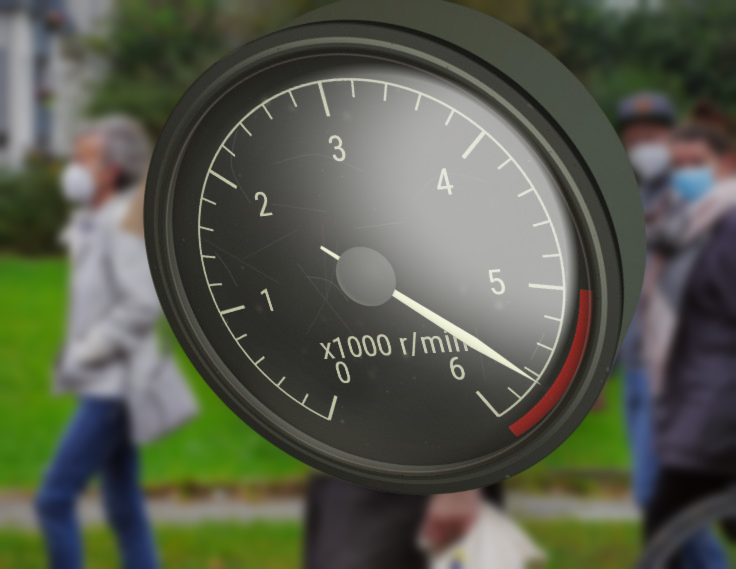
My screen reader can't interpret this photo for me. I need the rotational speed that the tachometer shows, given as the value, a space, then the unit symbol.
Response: 5600 rpm
